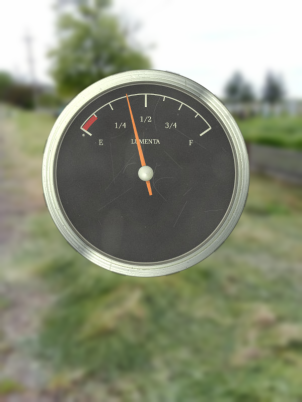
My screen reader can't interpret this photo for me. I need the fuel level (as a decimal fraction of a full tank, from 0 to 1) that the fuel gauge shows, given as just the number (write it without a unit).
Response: 0.375
